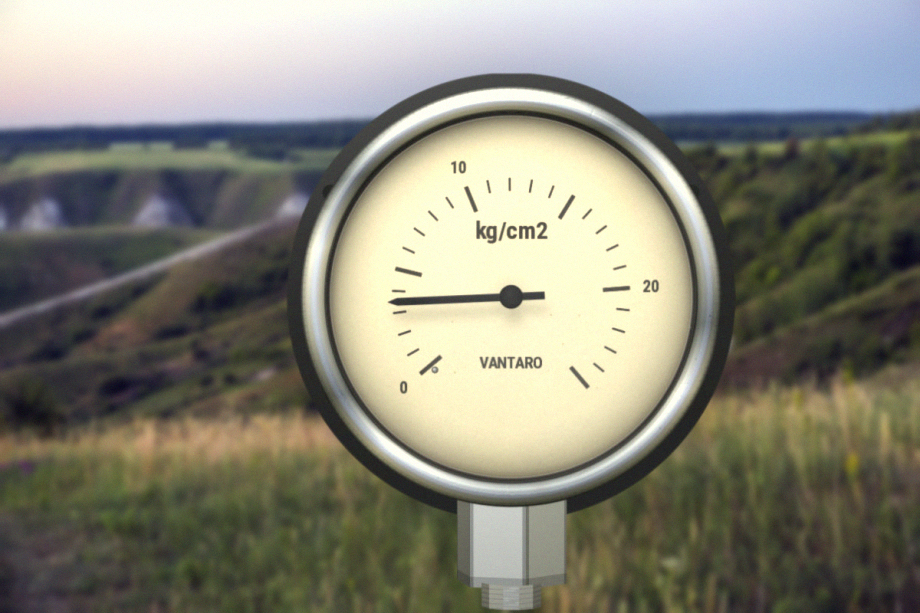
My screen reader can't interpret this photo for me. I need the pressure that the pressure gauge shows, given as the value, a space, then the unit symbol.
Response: 3.5 kg/cm²
